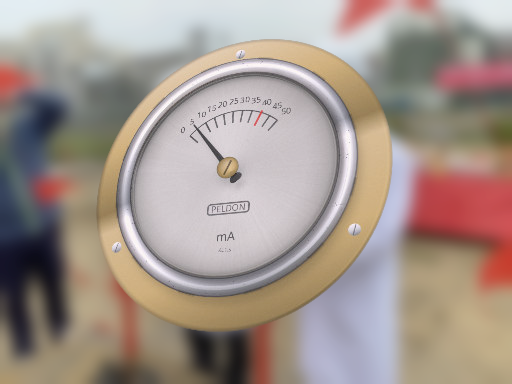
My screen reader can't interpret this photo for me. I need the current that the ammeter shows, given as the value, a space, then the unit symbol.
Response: 5 mA
